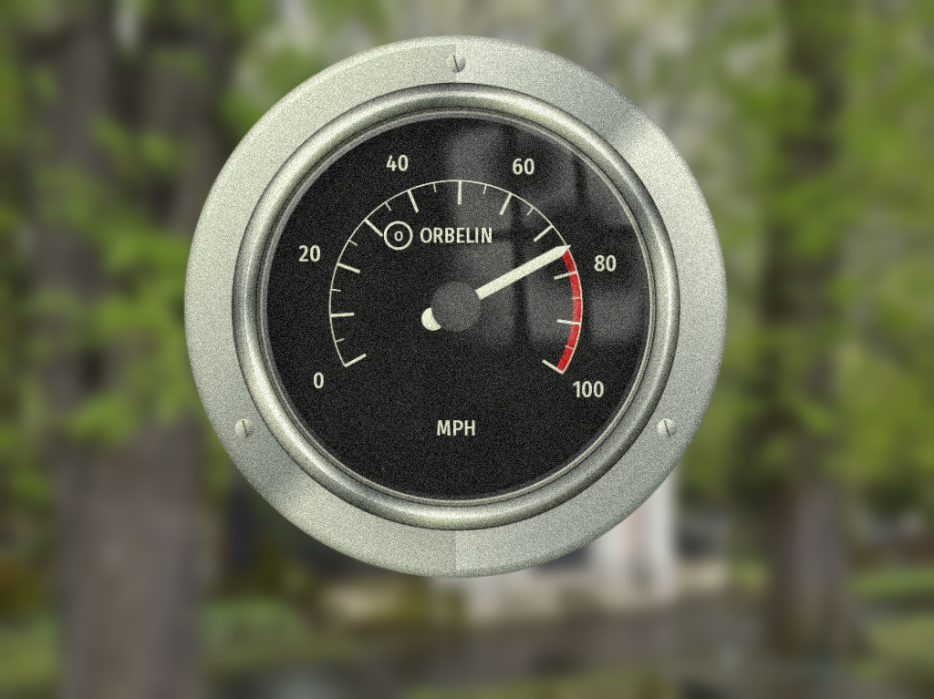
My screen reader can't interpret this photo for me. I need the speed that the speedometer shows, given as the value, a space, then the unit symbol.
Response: 75 mph
